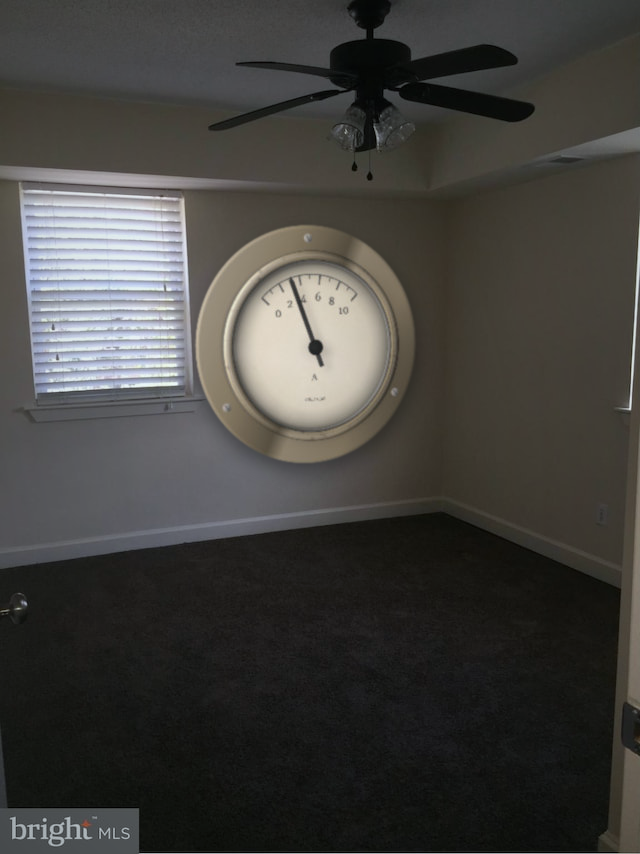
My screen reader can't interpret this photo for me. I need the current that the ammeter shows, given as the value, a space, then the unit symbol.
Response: 3 A
